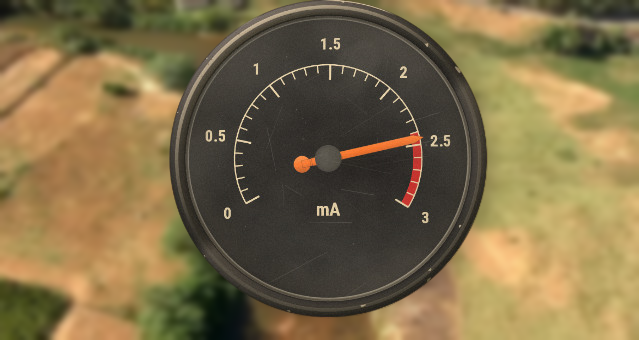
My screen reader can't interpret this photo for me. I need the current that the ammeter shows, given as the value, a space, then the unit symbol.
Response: 2.45 mA
